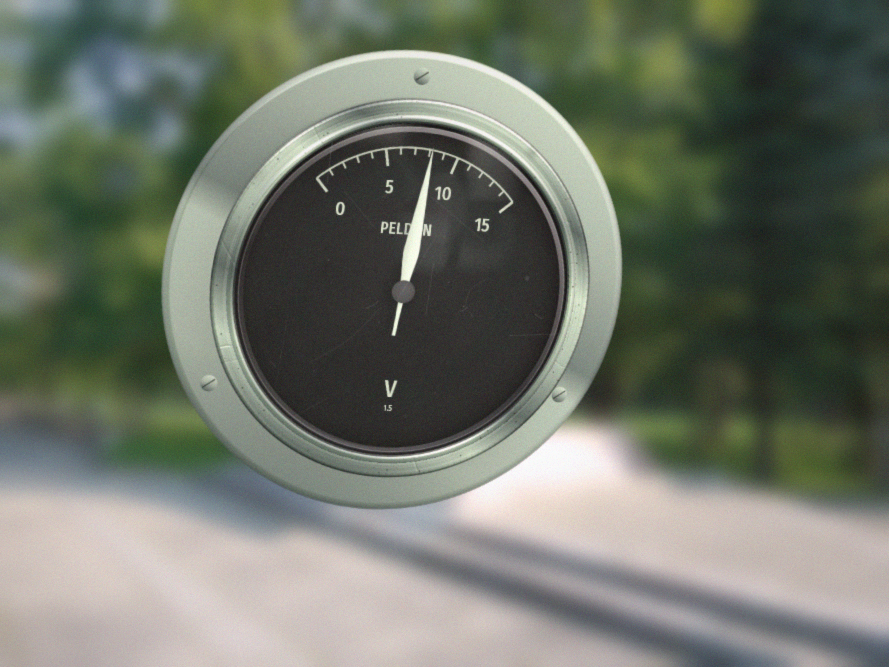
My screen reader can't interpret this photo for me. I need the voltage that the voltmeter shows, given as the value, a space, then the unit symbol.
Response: 8 V
